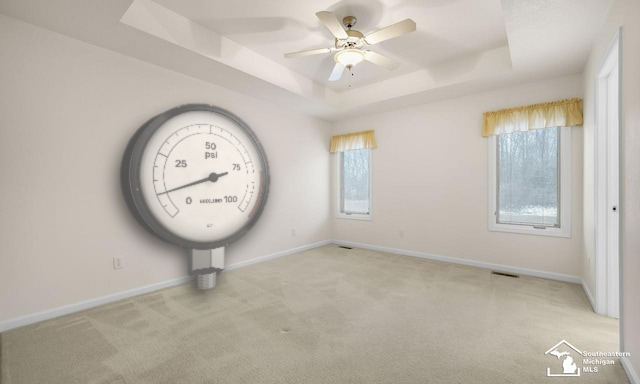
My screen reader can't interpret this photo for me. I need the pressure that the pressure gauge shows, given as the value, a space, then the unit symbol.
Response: 10 psi
